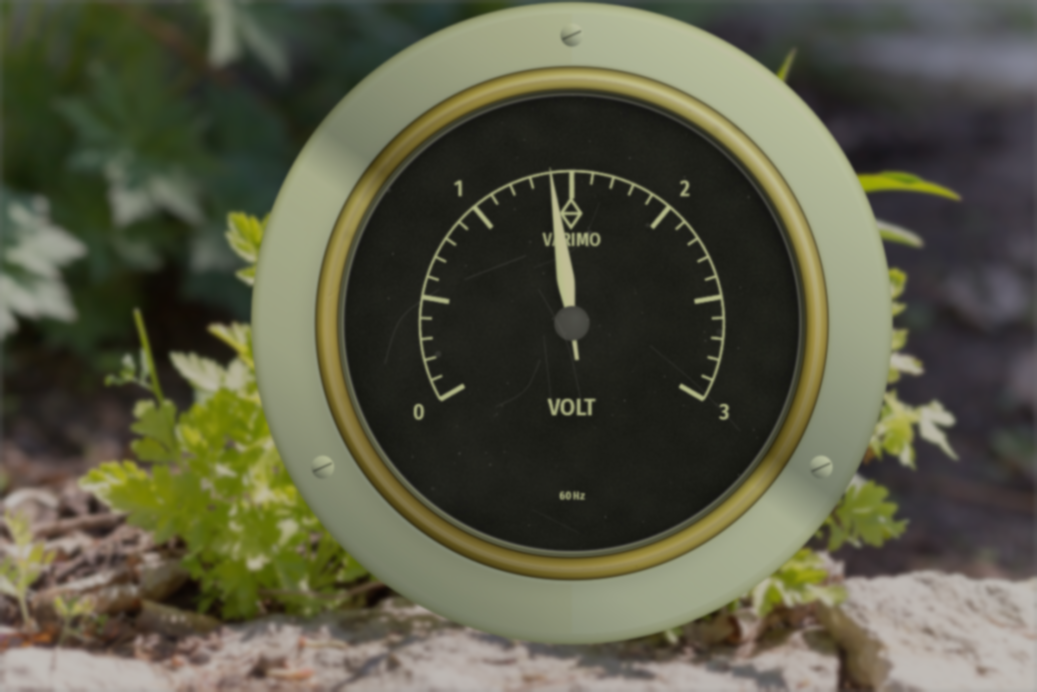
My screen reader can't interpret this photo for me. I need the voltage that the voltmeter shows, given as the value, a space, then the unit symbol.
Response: 1.4 V
